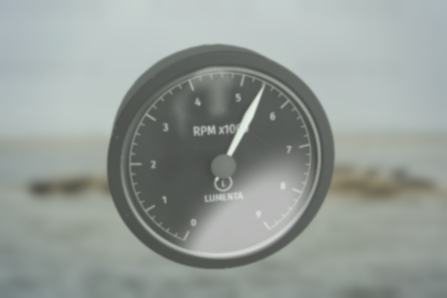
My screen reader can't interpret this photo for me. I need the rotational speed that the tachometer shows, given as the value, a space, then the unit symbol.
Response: 5400 rpm
